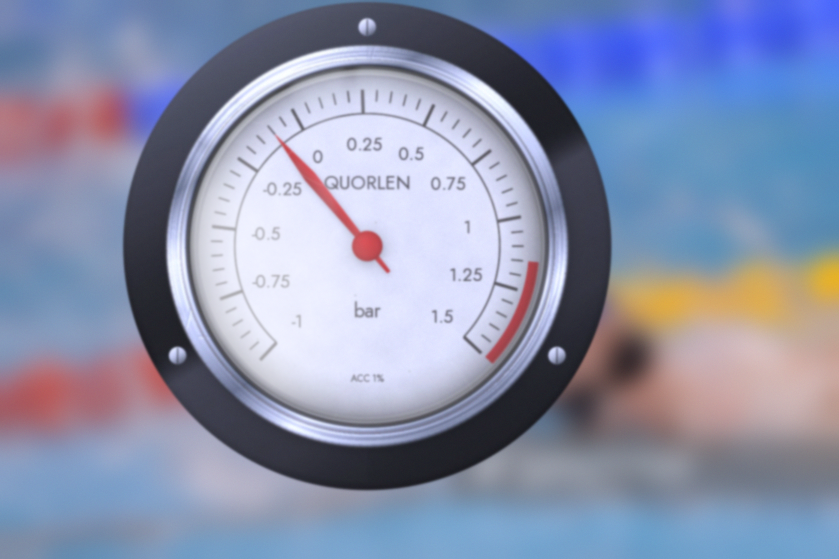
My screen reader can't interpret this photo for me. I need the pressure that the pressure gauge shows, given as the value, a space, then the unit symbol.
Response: -0.1 bar
